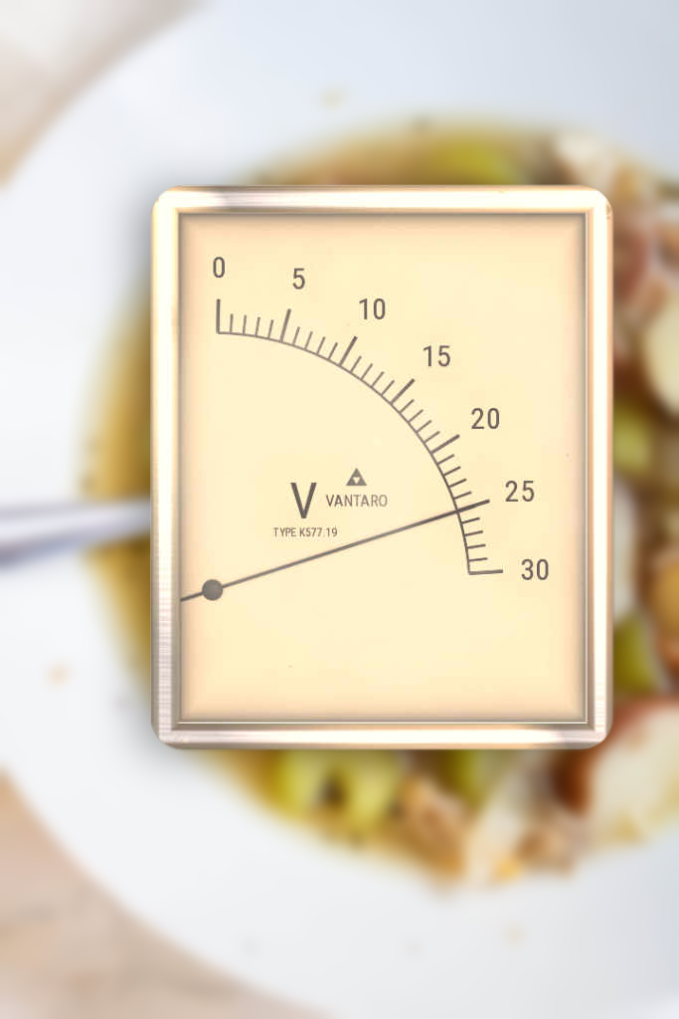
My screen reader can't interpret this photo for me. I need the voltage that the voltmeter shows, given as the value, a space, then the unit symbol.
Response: 25 V
